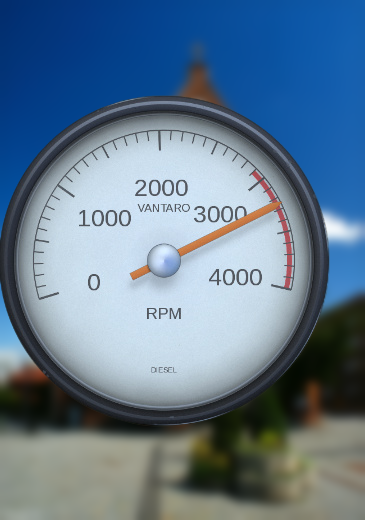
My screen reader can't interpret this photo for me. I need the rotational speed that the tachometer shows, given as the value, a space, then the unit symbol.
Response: 3250 rpm
